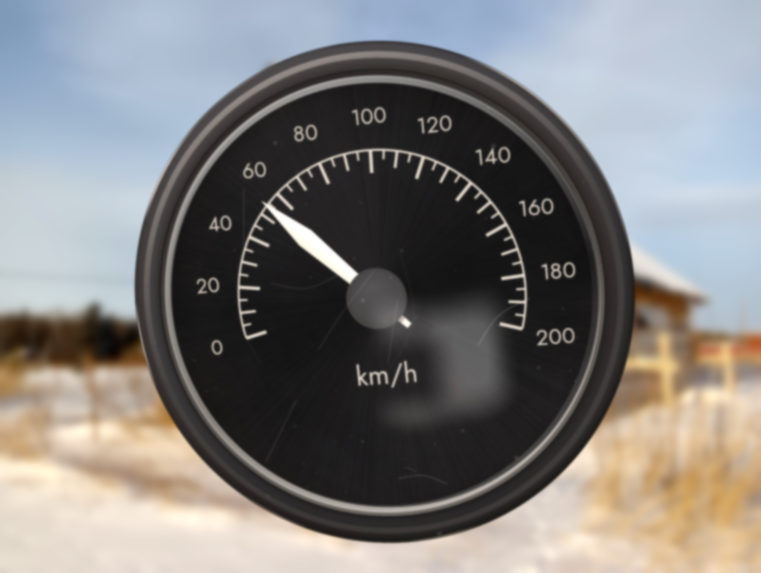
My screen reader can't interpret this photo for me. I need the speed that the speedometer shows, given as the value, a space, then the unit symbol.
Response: 55 km/h
